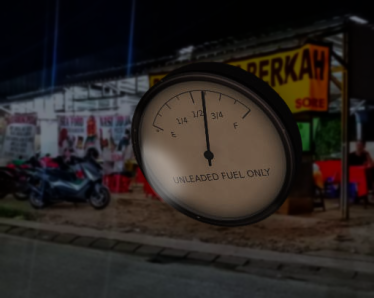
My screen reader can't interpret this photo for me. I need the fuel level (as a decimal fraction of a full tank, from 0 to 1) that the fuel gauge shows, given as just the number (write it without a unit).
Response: 0.625
